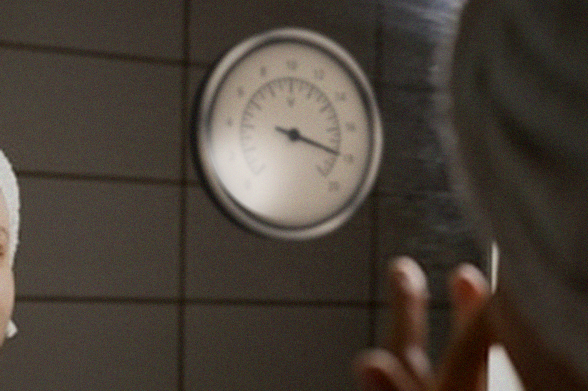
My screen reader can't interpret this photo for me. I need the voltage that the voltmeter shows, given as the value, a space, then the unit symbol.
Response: 18 V
